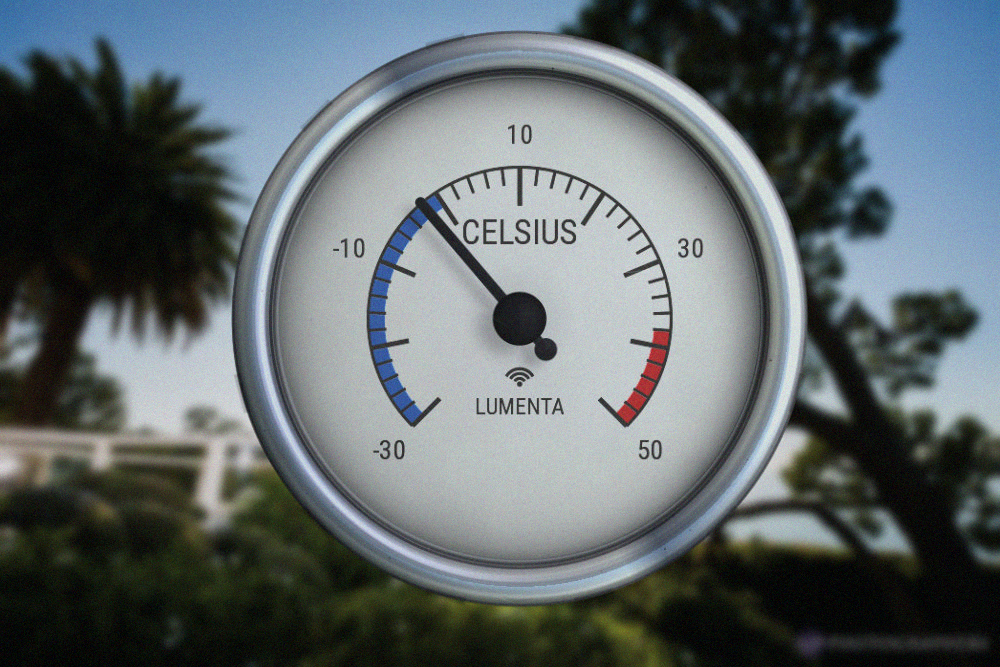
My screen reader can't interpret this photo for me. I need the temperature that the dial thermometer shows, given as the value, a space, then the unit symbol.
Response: -2 °C
